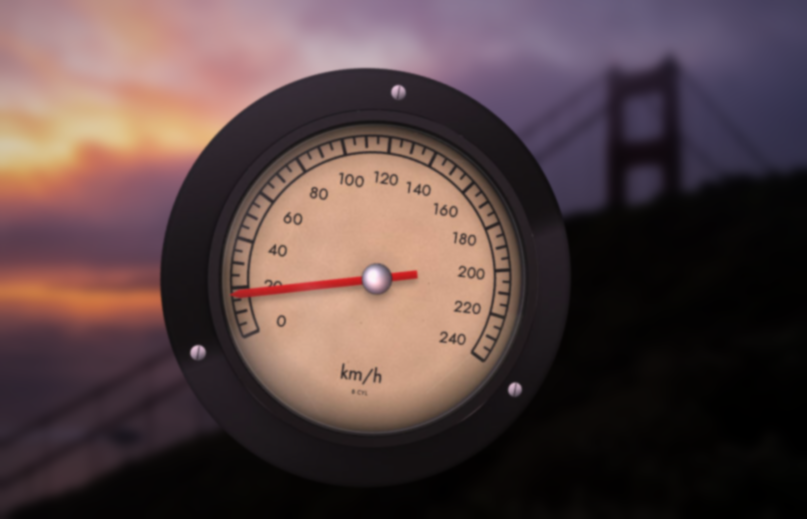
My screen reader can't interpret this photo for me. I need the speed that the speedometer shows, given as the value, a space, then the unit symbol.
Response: 17.5 km/h
